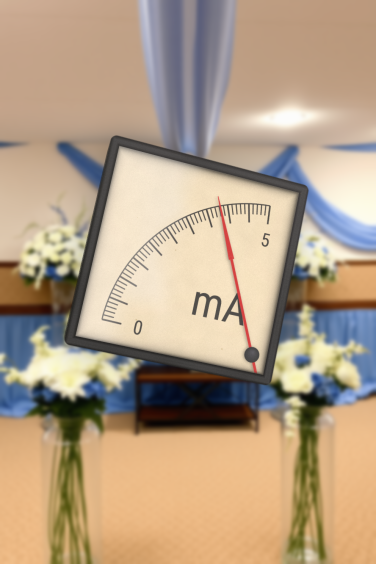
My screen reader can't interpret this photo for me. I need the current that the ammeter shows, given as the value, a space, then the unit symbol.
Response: 3.8 mA
